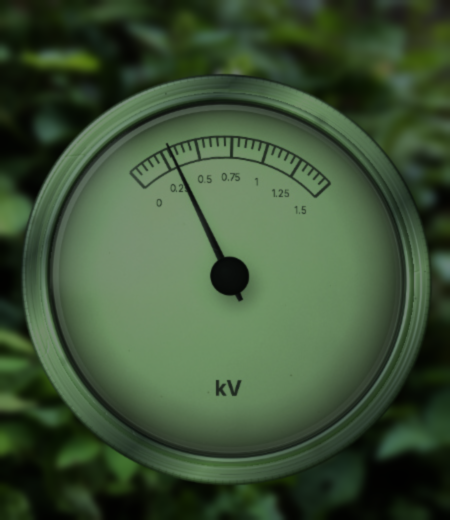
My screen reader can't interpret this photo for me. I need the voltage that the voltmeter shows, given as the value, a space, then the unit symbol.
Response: 0.3 kV
